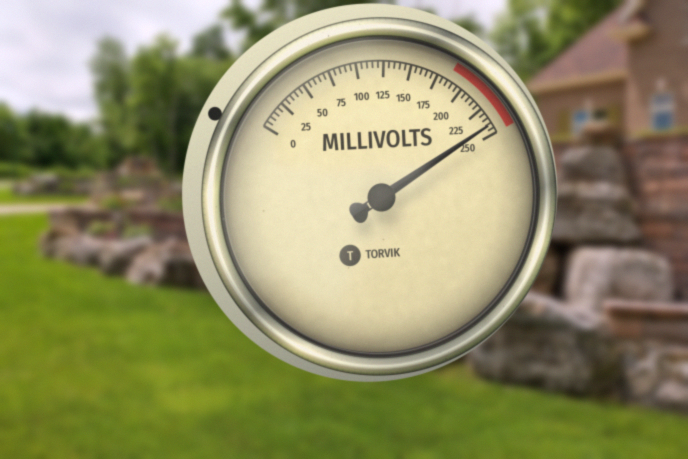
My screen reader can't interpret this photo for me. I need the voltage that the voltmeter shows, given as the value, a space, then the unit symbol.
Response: 240 mV
